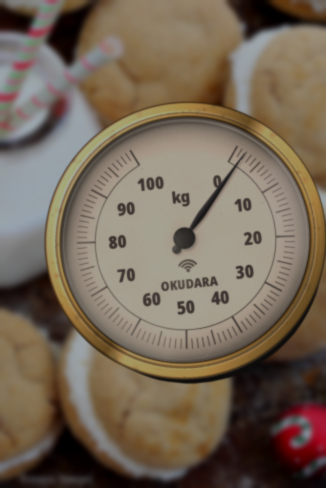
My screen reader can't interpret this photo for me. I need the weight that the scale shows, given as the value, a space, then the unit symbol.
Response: 2 kg
